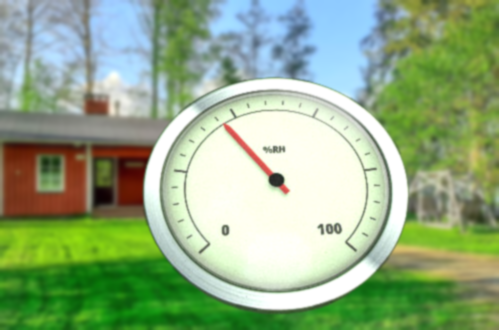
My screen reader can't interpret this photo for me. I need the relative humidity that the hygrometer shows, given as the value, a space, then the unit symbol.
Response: 36 %
